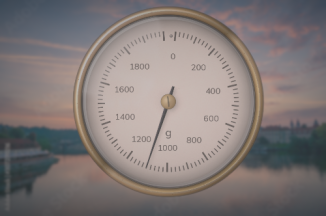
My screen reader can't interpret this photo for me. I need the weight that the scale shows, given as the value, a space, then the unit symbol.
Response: 1100 g
